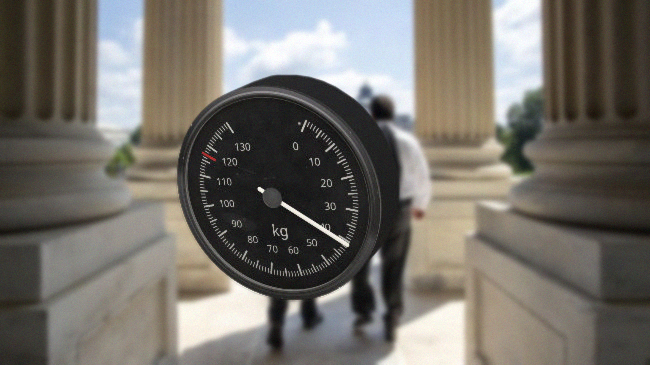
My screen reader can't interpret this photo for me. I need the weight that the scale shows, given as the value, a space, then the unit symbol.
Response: 40 kg
